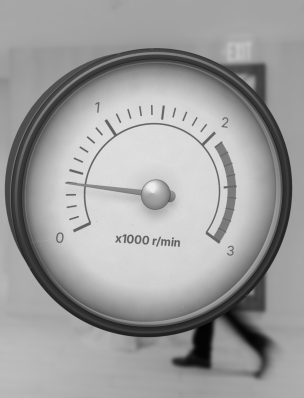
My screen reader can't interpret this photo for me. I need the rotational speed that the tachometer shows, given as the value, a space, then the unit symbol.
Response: 400 rpm
